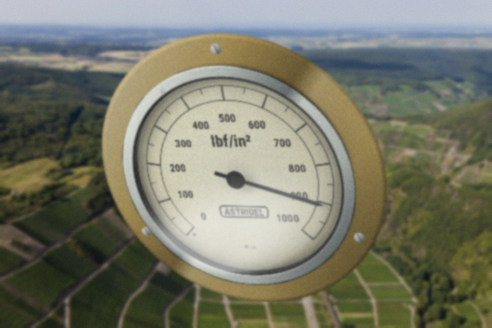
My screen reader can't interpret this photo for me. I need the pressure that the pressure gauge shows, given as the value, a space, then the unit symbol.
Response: 900 psi
